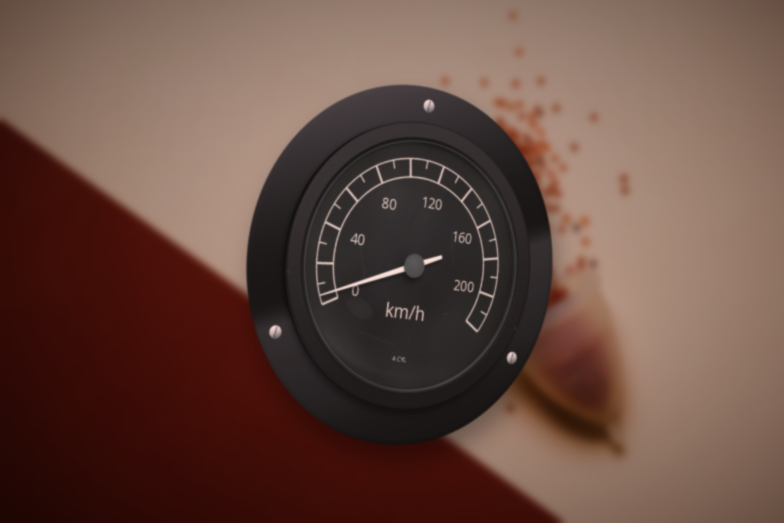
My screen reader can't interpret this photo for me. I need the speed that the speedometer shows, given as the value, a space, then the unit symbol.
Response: 5 km/h
